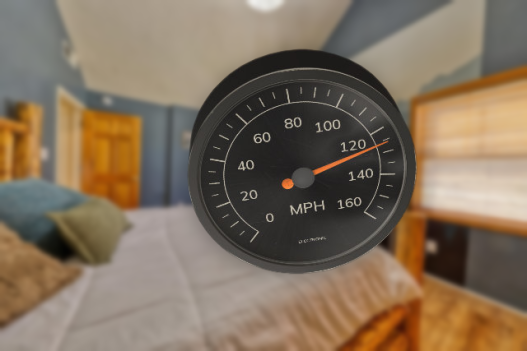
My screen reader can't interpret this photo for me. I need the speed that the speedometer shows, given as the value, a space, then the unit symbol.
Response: 125 mph
